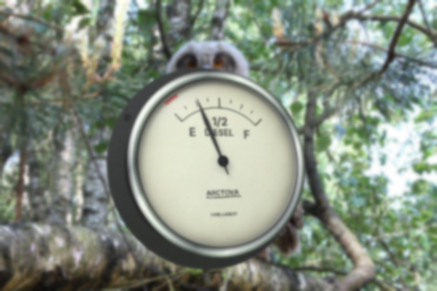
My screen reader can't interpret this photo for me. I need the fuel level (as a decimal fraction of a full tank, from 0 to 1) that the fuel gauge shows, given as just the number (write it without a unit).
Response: 0.25
